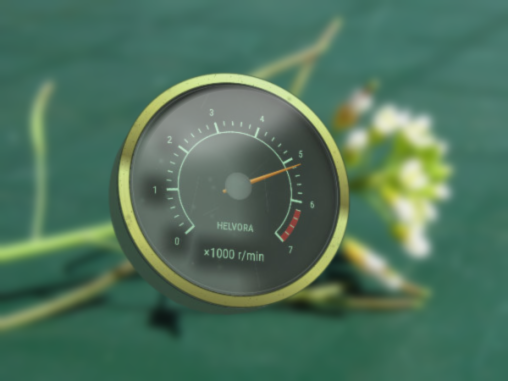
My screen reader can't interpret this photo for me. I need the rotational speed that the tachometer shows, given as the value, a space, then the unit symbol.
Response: 5200 rpm
